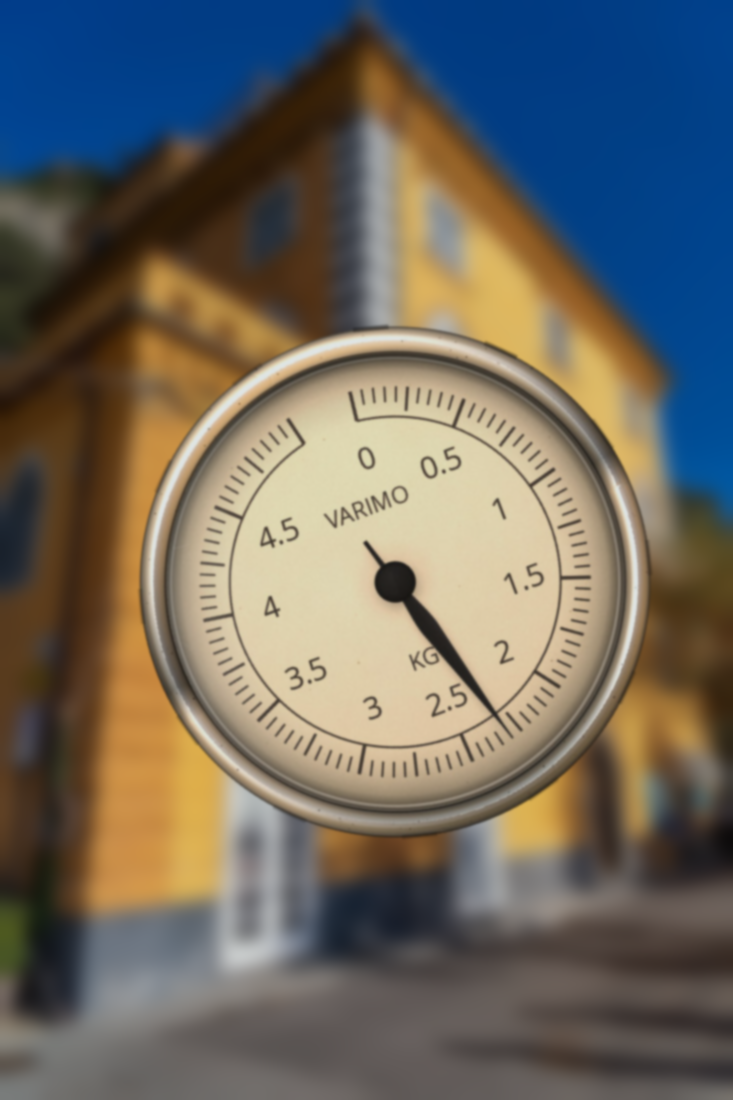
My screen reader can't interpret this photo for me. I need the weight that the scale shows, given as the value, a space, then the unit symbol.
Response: 2.3 kg
